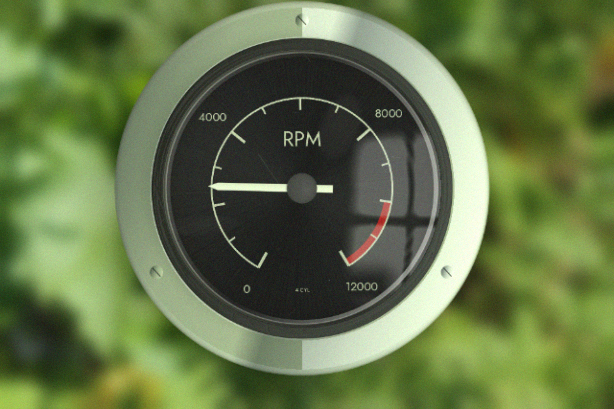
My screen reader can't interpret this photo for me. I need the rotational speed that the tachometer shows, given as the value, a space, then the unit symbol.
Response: 2500 rpm
